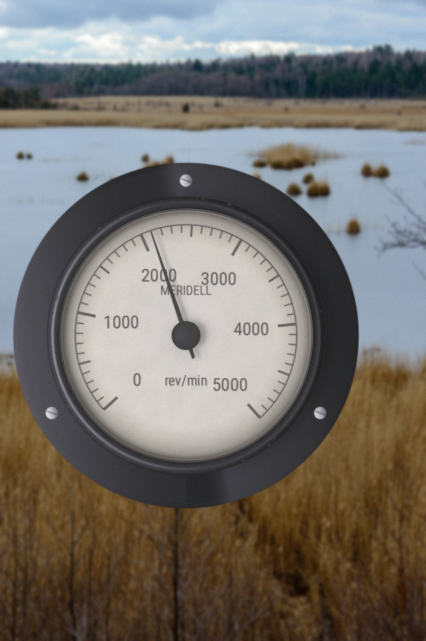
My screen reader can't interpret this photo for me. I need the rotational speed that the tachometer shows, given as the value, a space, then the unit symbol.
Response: 2100 rpm
